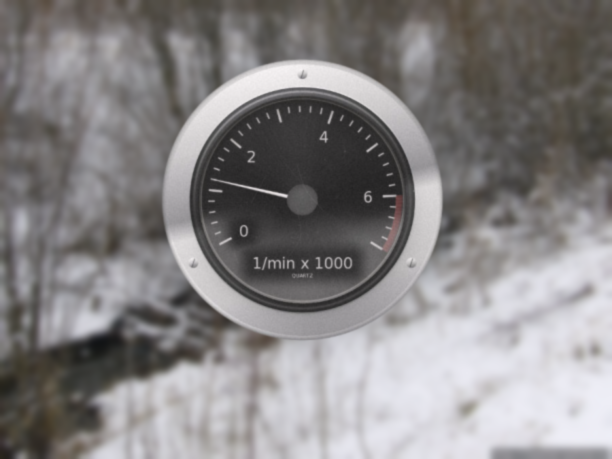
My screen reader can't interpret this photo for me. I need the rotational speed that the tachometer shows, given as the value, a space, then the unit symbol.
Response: 1200 rpm
